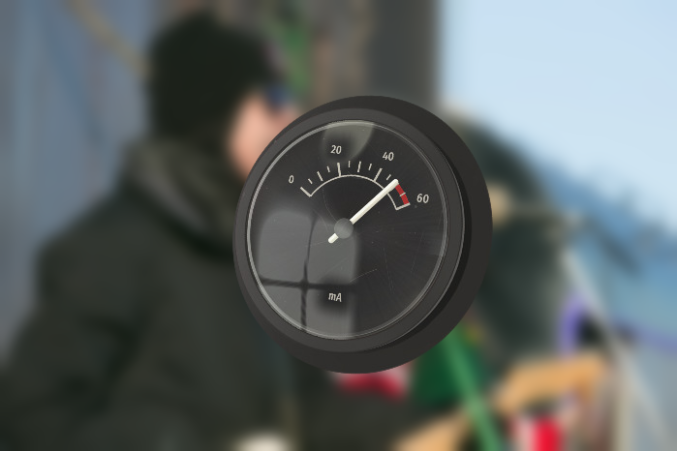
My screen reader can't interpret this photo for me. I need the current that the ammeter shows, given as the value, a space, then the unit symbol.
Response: 50 mA
